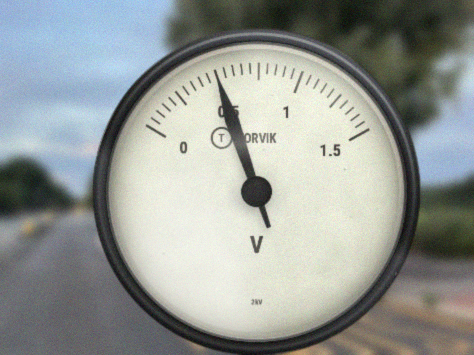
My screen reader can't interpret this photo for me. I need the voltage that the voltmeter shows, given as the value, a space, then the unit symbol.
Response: 0.5 V
